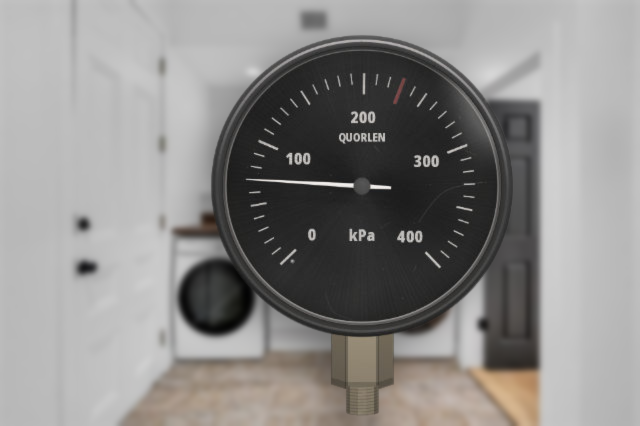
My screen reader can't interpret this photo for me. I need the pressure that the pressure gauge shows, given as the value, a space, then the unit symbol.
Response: 70 kPa
